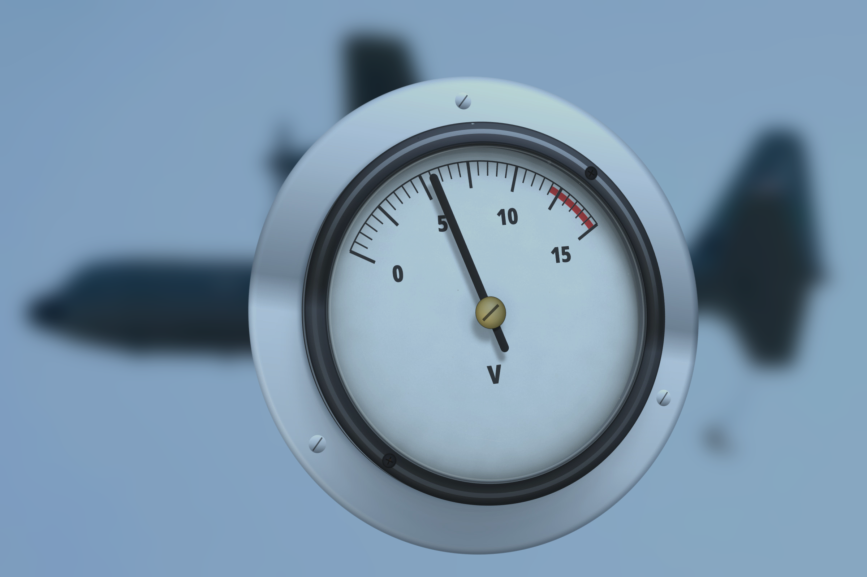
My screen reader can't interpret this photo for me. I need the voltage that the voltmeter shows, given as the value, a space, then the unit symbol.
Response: 5.5 V
